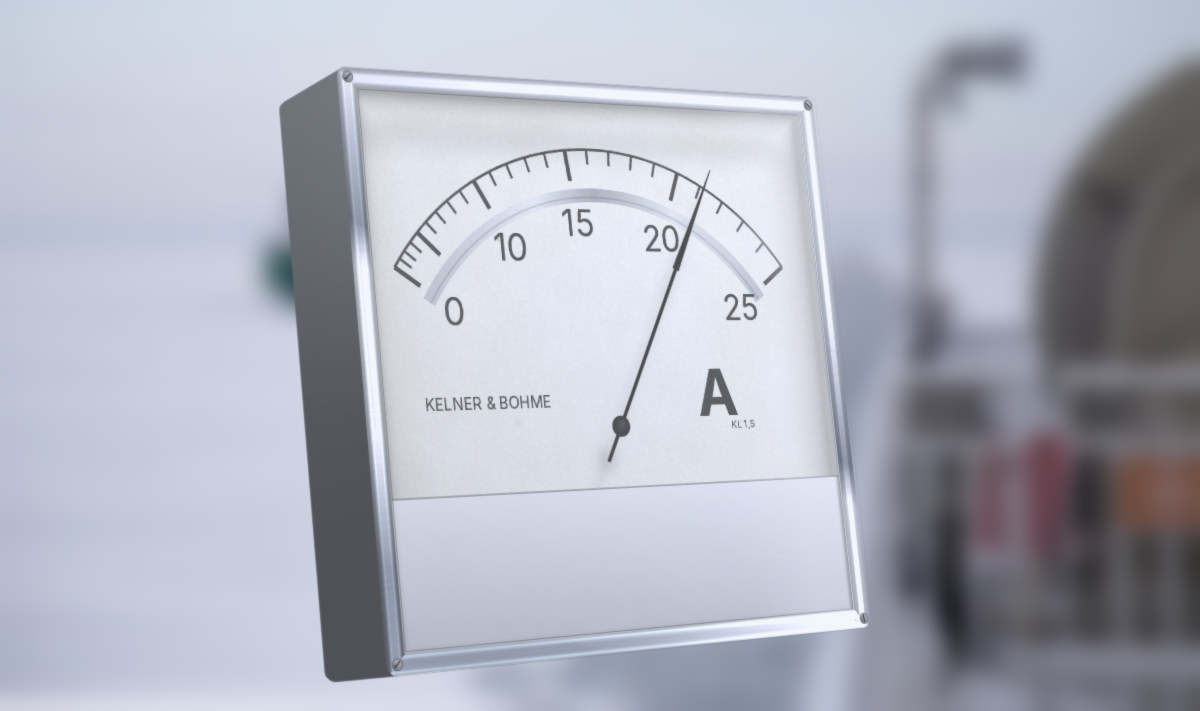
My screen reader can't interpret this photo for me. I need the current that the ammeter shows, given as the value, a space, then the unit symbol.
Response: 21 A
